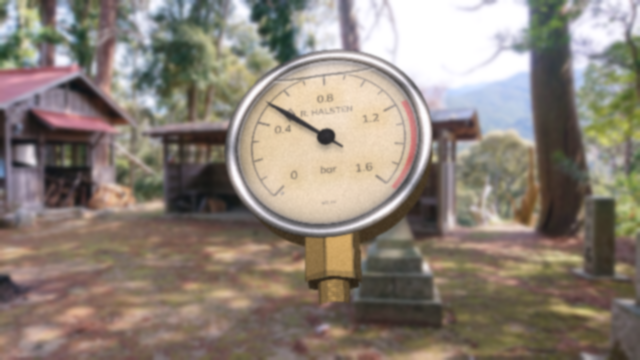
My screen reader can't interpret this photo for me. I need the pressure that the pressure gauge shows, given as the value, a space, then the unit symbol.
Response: 0.5 bar
